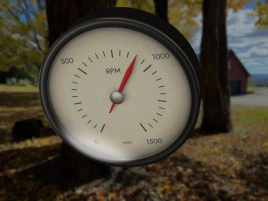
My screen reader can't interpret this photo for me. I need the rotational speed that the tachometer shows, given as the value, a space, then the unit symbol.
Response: 900 rpm
